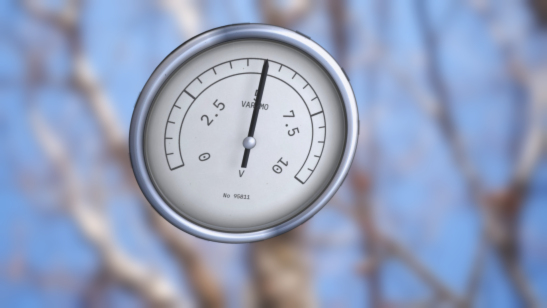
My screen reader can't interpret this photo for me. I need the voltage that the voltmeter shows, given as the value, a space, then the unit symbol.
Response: 5 V
